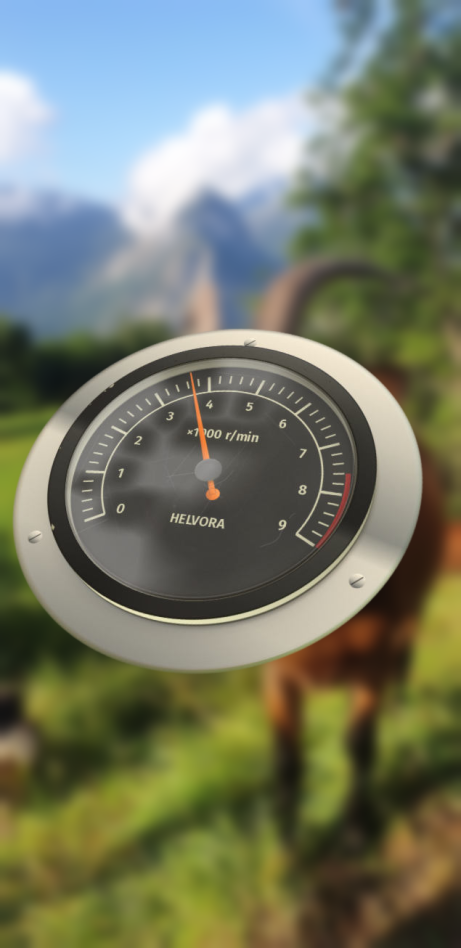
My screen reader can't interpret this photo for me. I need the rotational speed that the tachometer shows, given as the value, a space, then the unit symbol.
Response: 3700 rpm
